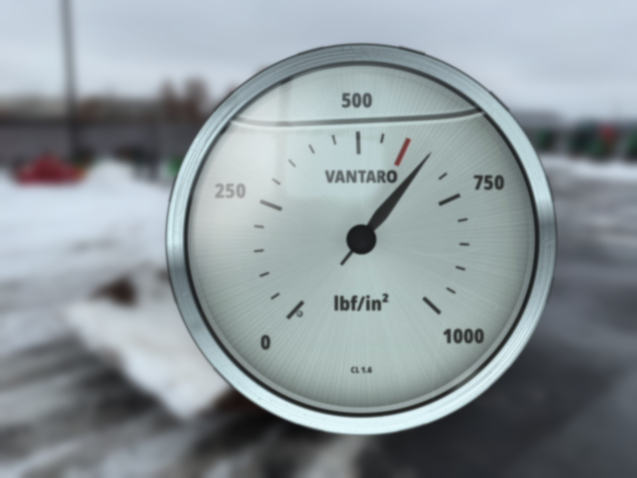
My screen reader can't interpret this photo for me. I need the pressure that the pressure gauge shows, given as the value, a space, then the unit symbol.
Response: 650 psi
